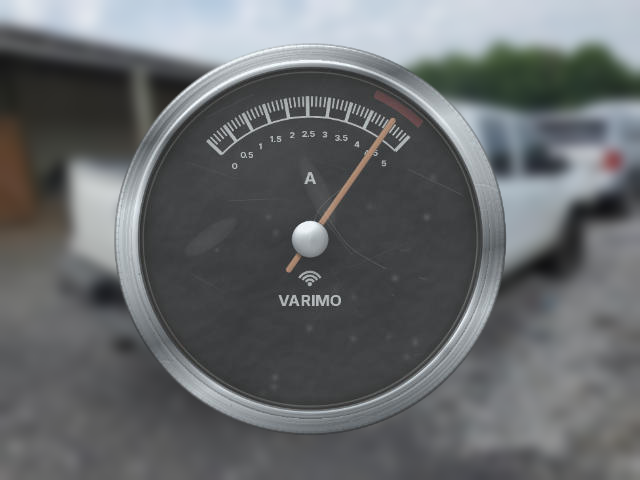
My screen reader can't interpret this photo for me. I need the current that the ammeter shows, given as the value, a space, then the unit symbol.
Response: 4.5 A
